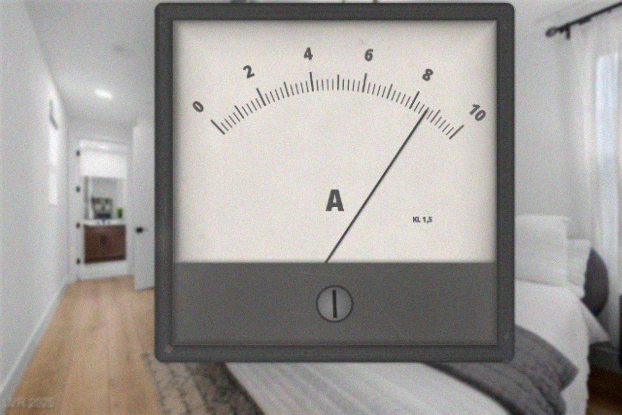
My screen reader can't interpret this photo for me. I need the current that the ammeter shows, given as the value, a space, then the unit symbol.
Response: 8.6 A
